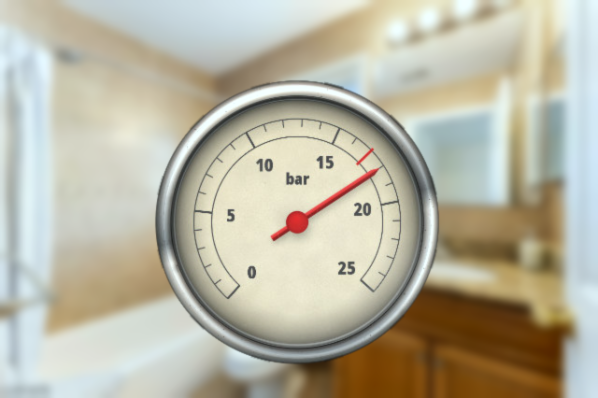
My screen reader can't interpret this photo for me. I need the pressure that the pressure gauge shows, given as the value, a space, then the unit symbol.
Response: 18 bar
